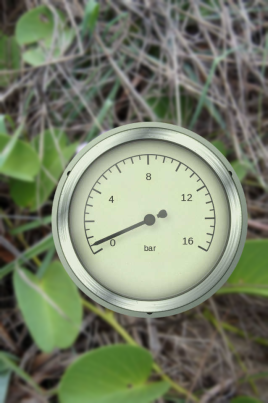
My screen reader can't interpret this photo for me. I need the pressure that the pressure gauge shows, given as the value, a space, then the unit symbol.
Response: 0.5 bar
